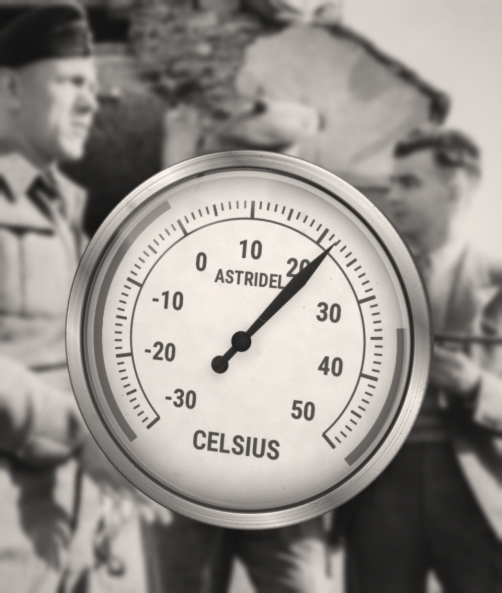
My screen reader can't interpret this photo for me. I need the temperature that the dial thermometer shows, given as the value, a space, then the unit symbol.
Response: 22 °C
